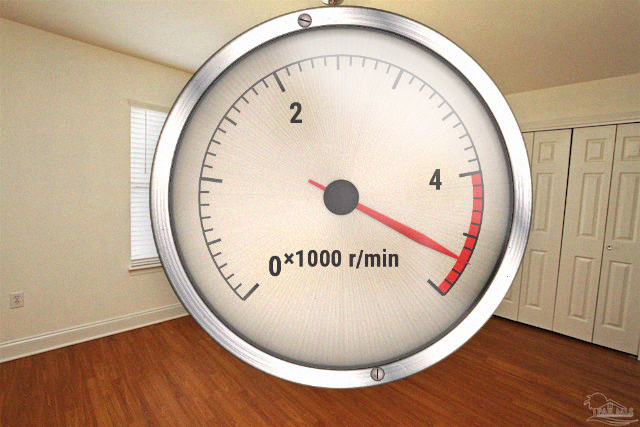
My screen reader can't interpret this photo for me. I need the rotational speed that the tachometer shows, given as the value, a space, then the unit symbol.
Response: 4700 rpm
